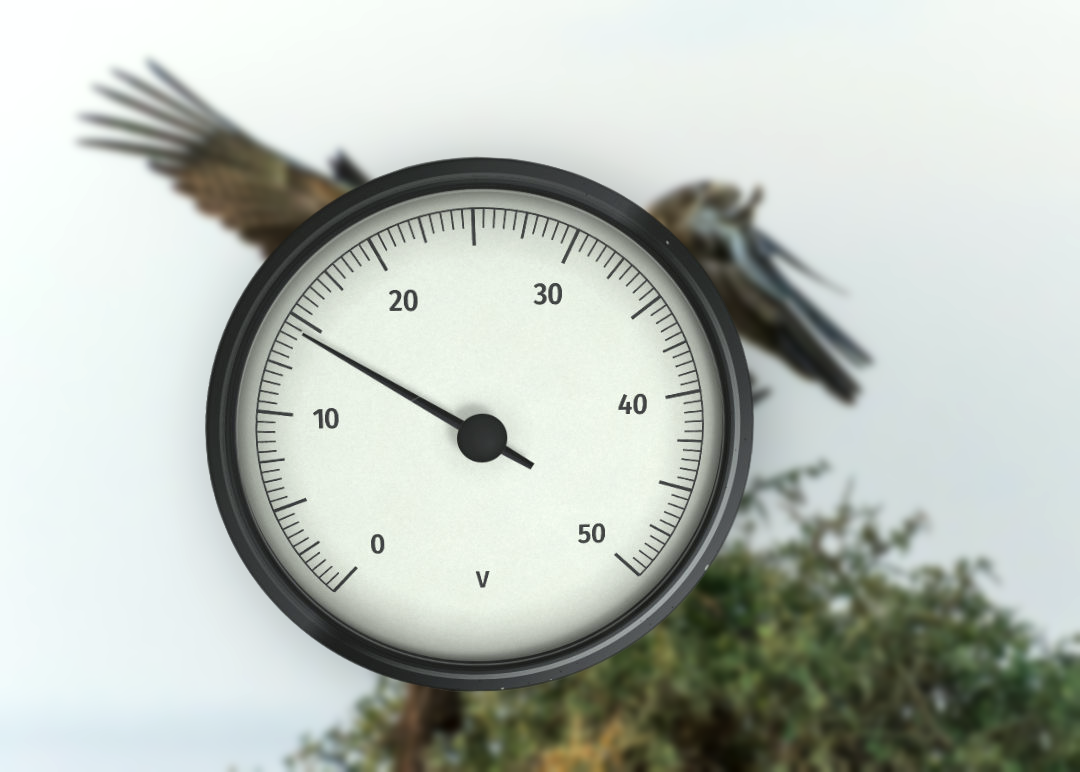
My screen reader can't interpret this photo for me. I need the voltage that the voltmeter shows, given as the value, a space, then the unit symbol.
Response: 14.5 V
